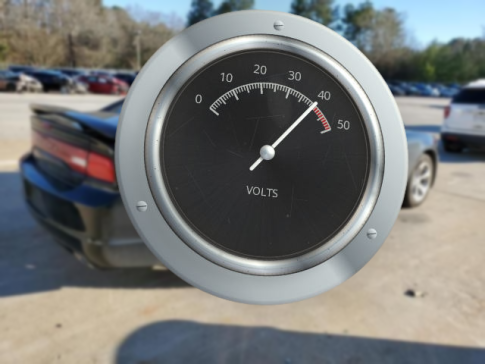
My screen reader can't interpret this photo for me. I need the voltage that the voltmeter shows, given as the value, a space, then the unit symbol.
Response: 40 V
